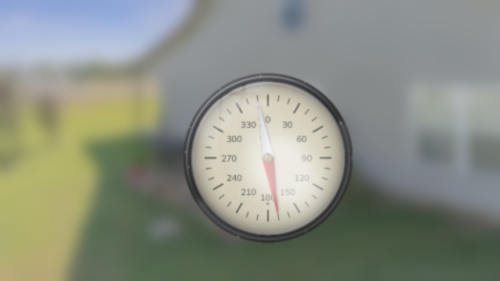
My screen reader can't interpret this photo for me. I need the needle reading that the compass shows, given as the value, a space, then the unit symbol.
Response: 170 °
